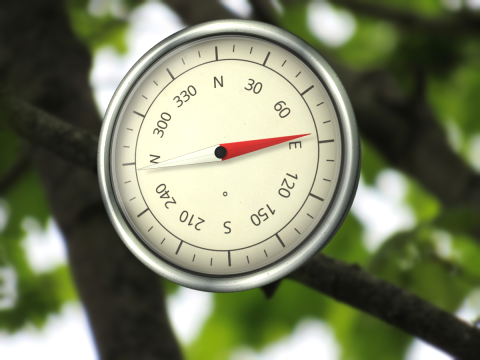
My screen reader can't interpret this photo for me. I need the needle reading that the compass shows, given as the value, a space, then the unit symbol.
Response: 85 °
